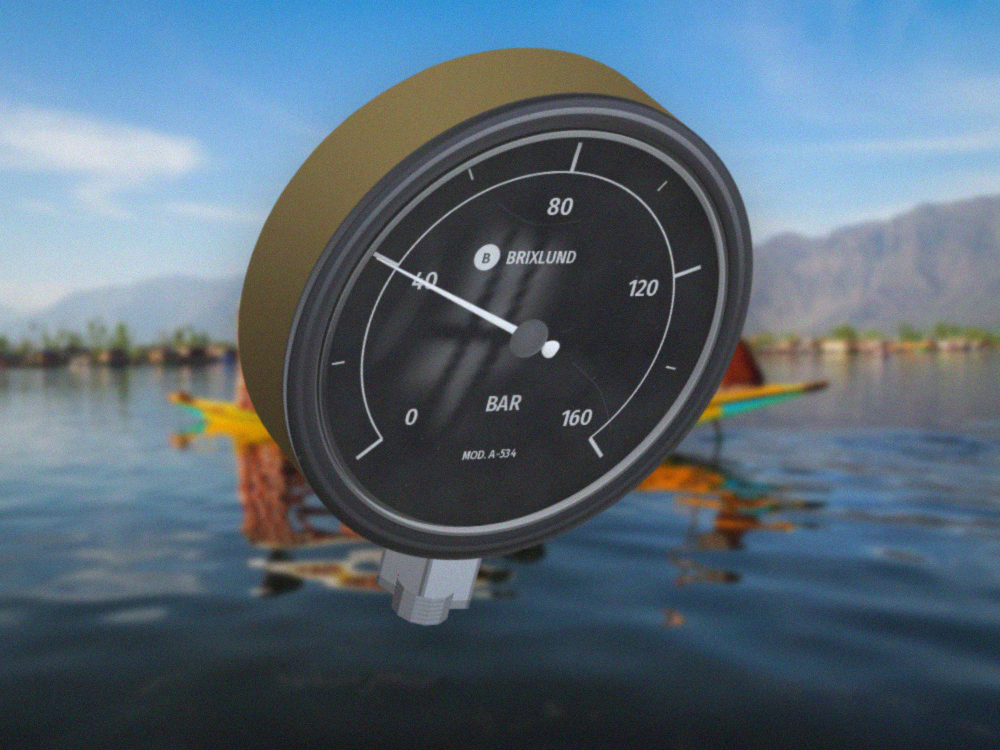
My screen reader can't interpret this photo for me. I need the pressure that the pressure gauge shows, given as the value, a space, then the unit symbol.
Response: 40 bar
